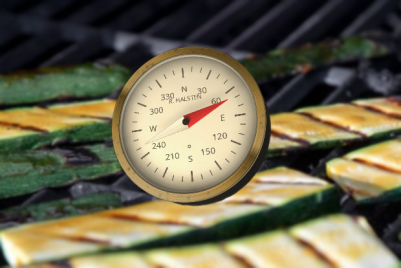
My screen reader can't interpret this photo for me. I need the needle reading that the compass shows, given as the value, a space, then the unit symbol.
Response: 70 °
